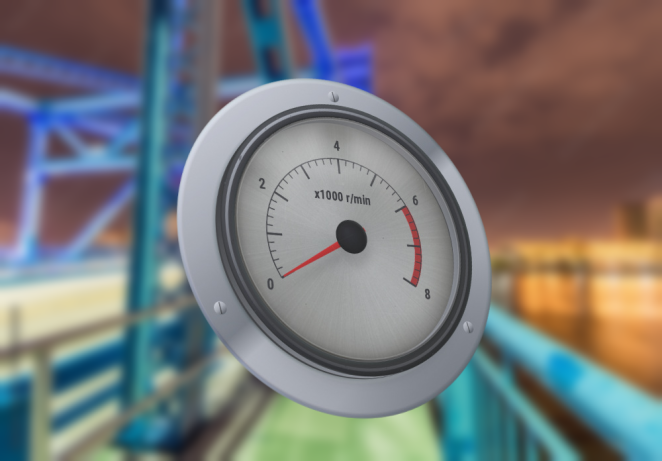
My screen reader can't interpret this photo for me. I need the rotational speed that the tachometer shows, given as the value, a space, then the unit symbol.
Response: 0 rpm
